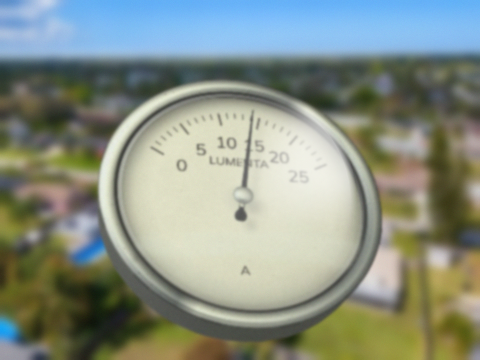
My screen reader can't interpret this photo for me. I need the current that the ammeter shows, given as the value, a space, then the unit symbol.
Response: 14 A
